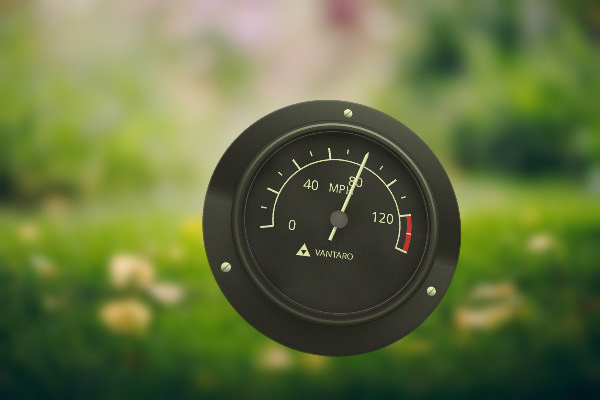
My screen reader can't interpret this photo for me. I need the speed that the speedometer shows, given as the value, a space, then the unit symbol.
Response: 80 mph
